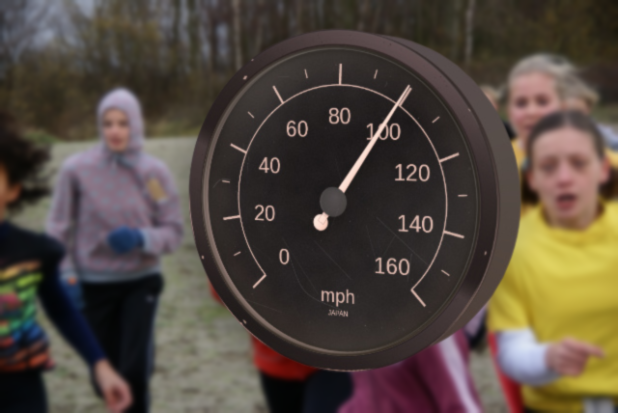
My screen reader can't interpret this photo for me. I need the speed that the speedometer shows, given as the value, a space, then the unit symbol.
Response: 100 mph
